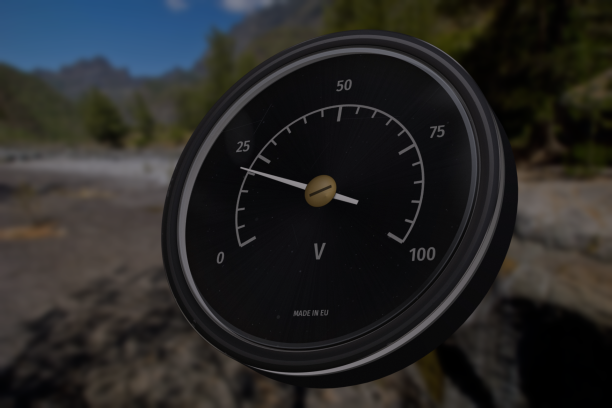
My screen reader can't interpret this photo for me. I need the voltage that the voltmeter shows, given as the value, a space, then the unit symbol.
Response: 20 V
